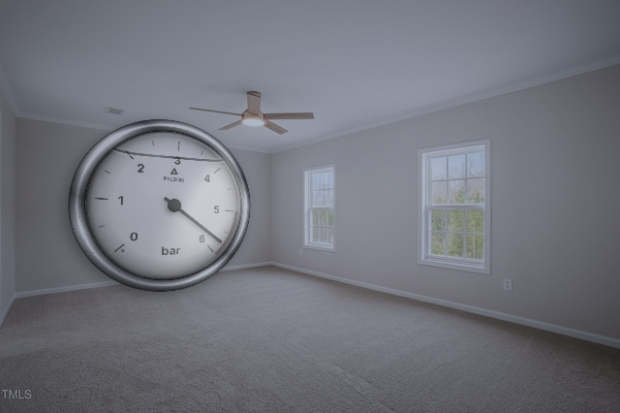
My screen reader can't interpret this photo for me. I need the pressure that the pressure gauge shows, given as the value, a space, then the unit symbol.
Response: 5.75 bar
